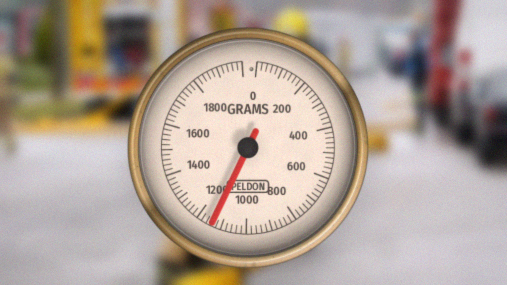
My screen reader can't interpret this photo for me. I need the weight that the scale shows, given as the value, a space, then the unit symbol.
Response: 1140 g
